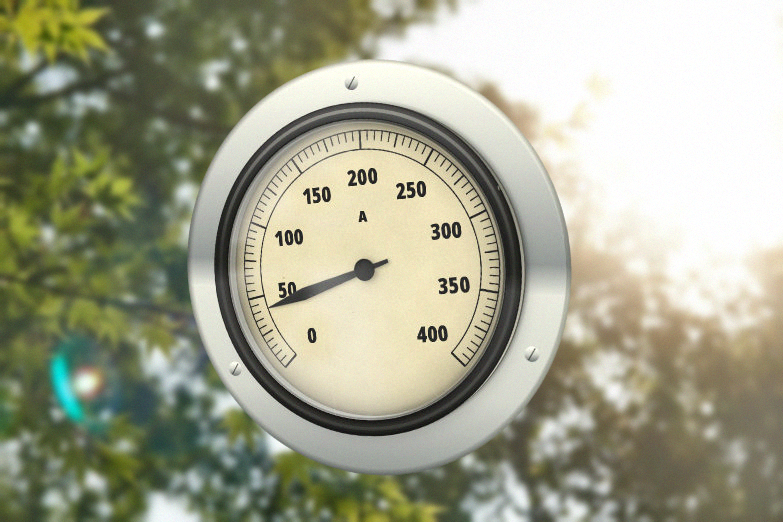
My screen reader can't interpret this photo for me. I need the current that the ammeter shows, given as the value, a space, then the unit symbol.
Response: 40 A
